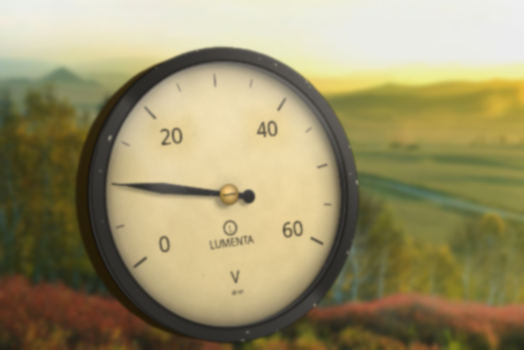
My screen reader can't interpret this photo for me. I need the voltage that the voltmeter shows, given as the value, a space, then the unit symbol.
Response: 10 V
